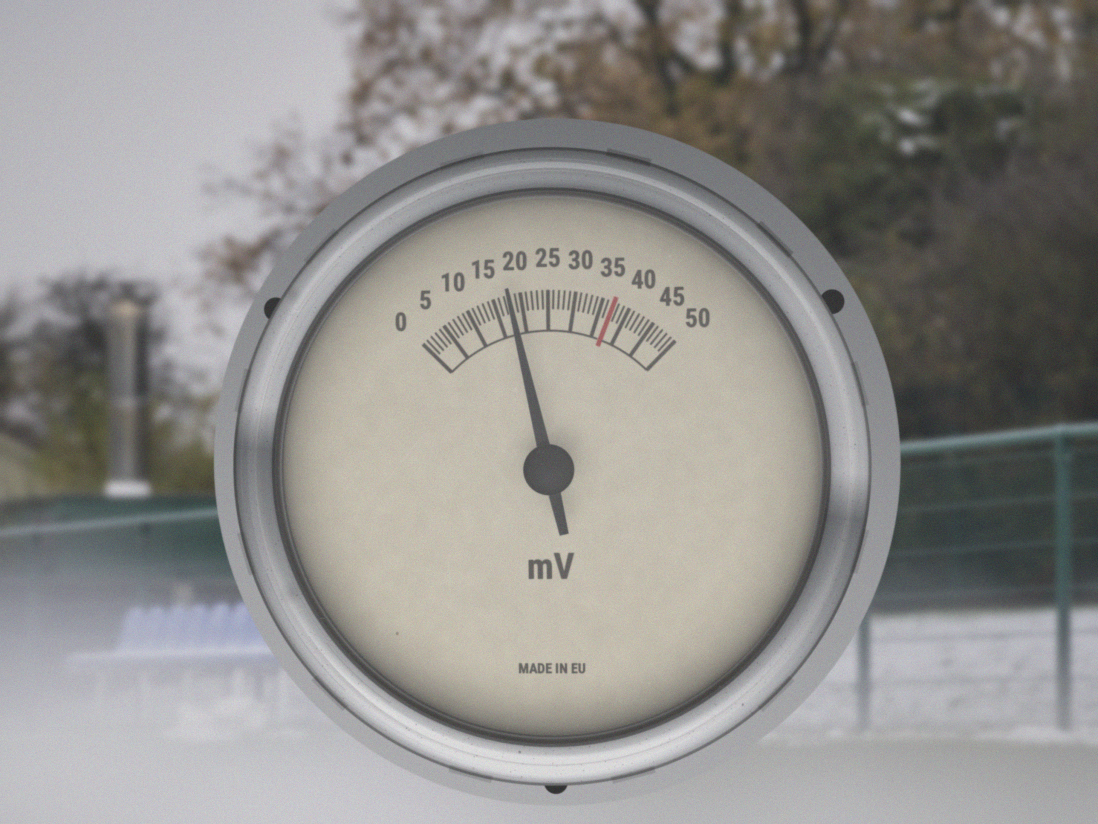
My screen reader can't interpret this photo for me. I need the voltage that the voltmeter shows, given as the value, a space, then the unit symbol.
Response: 18 mV
